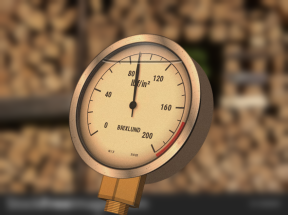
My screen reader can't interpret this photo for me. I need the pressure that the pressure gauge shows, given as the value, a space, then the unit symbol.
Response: 90 psi
